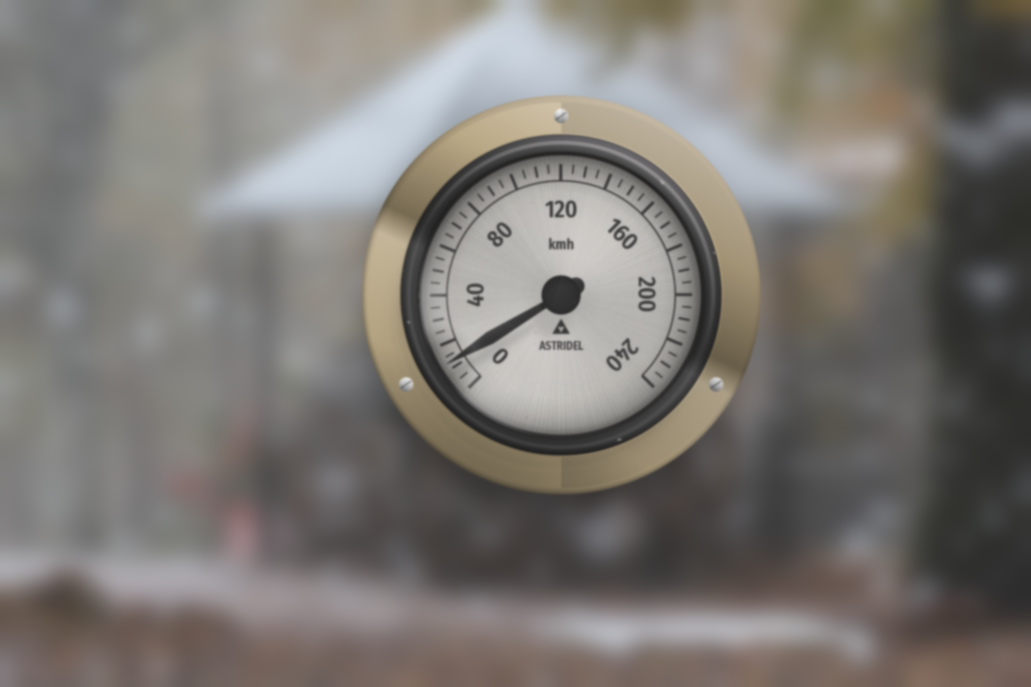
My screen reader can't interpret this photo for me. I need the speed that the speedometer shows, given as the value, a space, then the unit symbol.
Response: 12.5 km/h
